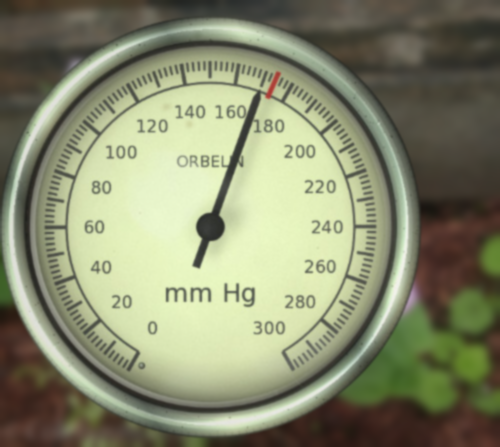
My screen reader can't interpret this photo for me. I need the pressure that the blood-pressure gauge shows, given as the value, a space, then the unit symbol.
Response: 170 mmHg
